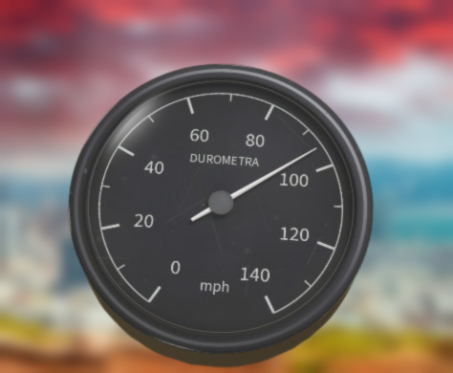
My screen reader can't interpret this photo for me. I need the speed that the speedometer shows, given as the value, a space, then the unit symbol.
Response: 95 mph
